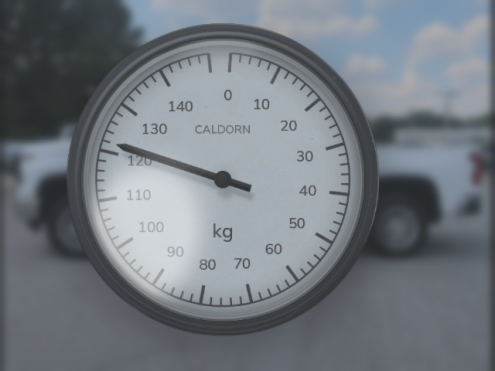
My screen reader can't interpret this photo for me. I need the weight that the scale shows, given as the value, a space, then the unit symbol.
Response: 122 kg
